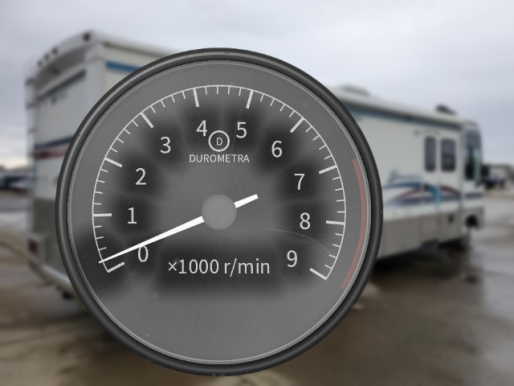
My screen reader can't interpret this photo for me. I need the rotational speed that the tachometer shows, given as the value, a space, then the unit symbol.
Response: 200 rpm
